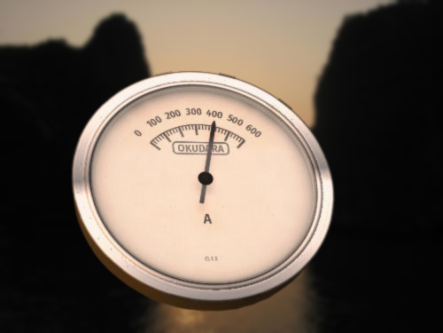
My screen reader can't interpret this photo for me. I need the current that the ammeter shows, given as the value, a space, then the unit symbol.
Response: 400 A
